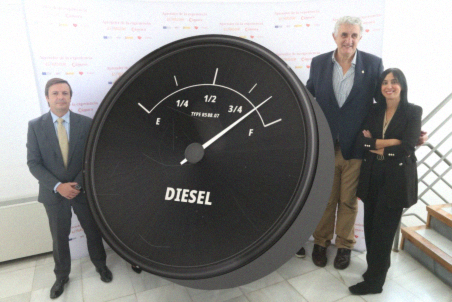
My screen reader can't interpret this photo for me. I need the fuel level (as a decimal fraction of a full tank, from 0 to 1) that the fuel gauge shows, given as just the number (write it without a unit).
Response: 0.875
